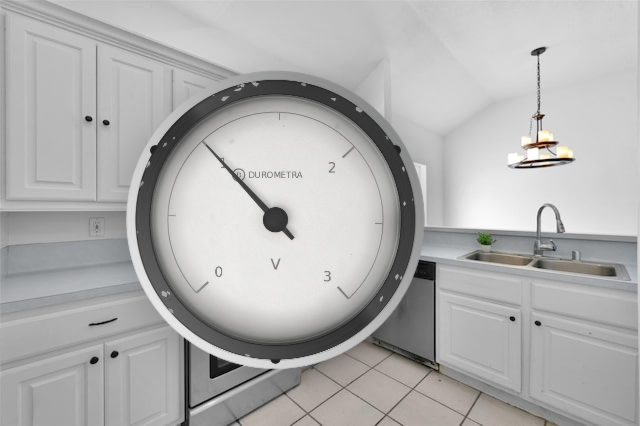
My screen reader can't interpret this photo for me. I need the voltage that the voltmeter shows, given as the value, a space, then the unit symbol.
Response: 1 V
